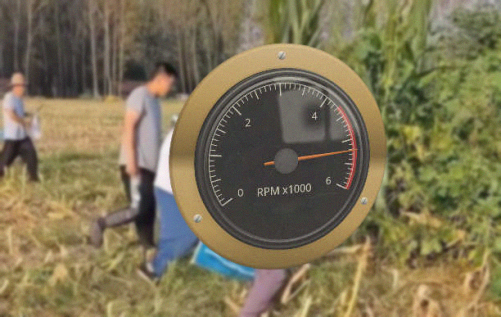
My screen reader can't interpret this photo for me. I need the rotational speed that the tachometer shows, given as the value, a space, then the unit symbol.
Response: 5200 rpm
